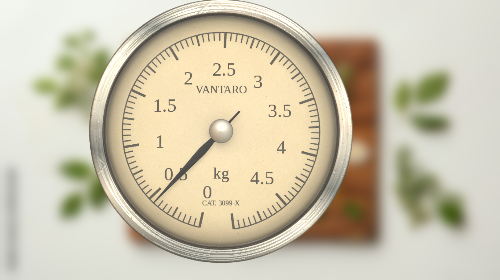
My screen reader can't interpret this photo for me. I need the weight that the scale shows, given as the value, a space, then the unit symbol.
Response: 0.45 kg
